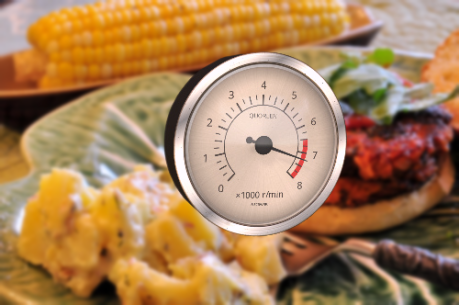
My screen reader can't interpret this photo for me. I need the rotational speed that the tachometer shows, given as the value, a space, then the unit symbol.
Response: 7250 rpm
